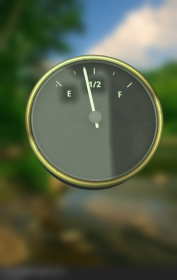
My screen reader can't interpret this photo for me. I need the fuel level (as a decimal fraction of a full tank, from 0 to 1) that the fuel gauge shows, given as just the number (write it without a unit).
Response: 0.375
